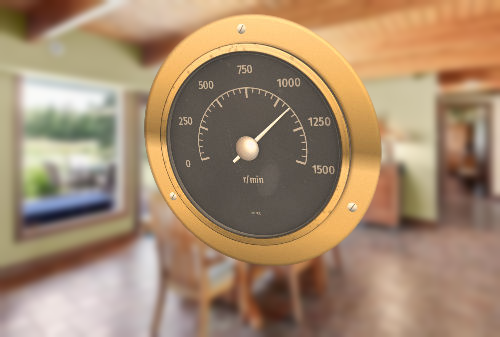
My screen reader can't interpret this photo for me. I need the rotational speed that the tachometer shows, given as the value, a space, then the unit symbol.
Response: 1100 rpm
